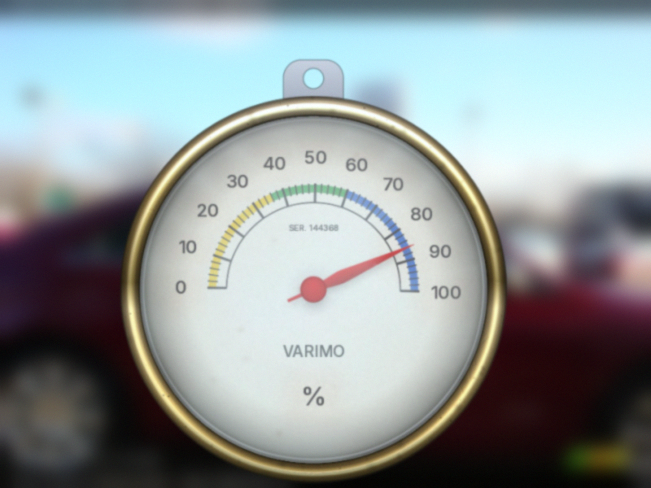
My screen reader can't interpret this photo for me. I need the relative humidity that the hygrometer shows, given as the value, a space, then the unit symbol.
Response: 86 %
